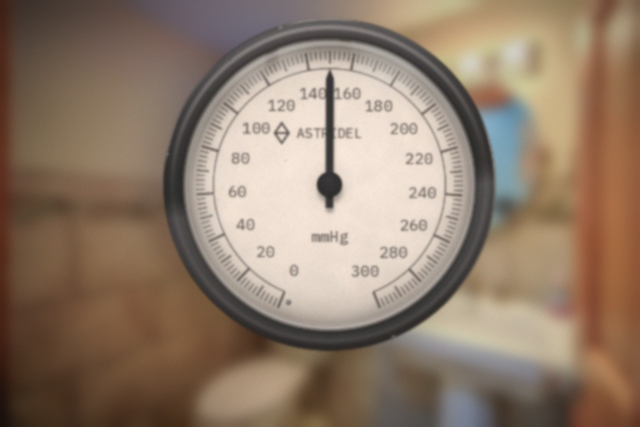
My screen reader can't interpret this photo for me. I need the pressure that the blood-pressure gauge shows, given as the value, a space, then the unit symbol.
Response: 150 mmHg
